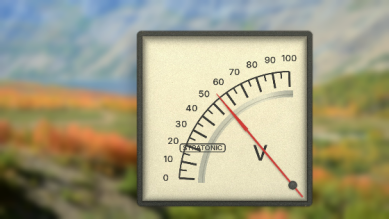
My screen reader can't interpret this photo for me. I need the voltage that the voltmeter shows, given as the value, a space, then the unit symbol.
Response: 55 V
